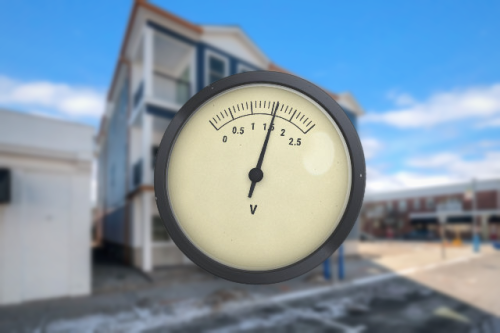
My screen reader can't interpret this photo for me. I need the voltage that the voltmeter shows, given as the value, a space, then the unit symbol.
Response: 1.6 V
